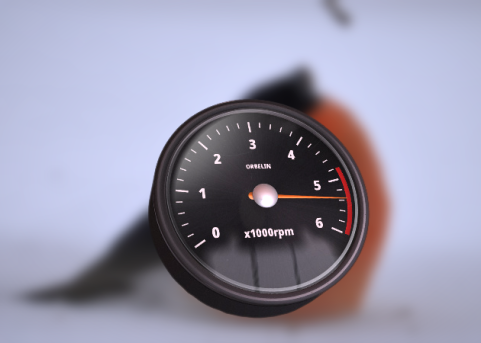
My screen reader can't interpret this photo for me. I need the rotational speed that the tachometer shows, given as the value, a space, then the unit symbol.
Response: 5400 rpm
